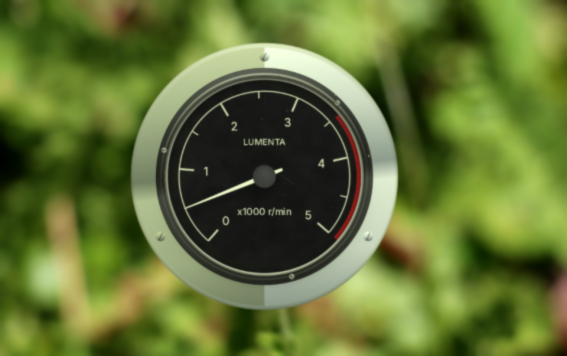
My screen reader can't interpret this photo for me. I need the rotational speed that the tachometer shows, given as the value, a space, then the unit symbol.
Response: 500 rpm
